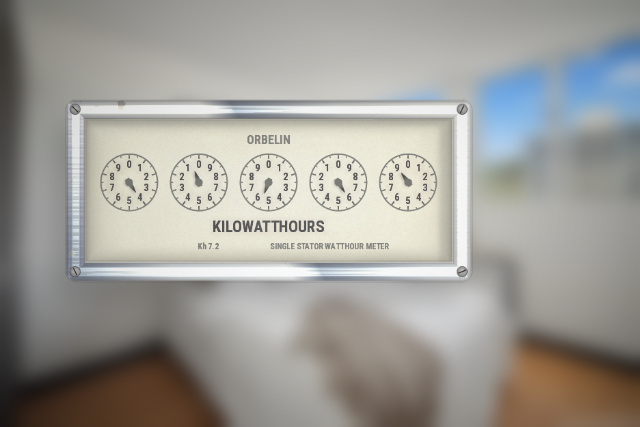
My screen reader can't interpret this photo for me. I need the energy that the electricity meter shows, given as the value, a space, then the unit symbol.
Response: 40559 kWh
